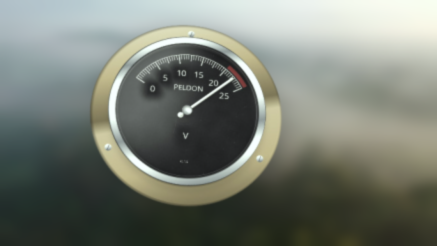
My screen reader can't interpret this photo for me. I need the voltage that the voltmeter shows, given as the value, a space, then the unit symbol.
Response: 22.5 V
